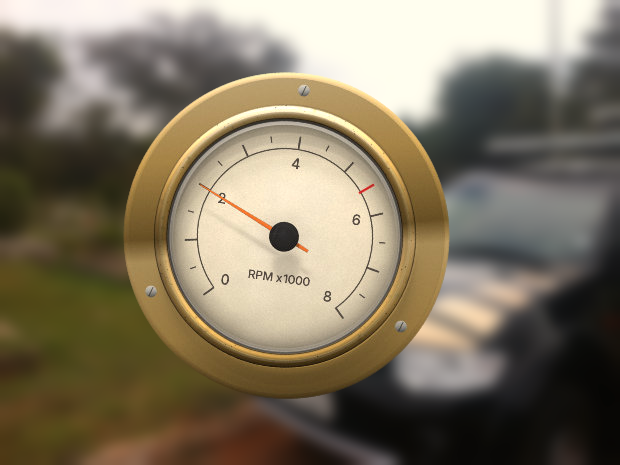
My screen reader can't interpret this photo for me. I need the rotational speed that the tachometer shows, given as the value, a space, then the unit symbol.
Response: 2000 rpm
